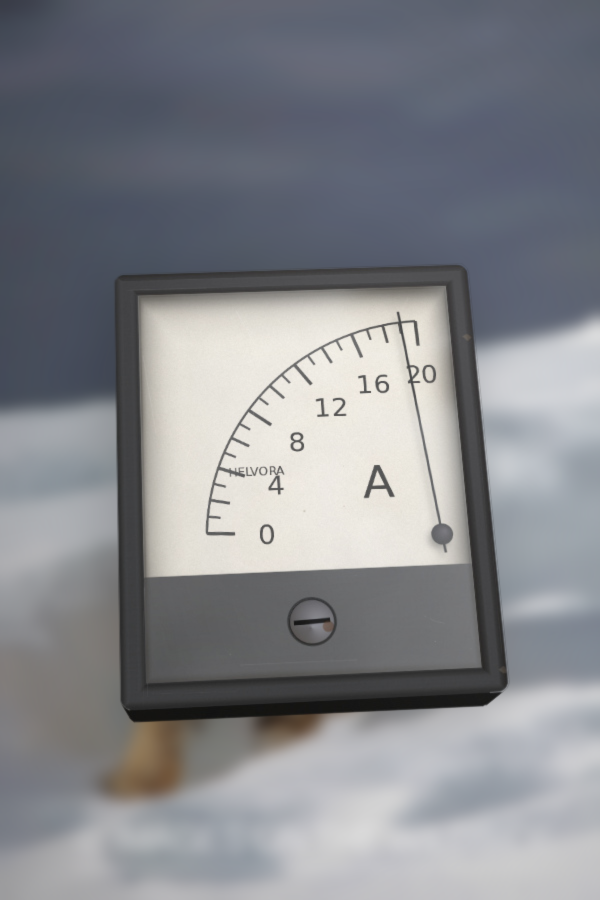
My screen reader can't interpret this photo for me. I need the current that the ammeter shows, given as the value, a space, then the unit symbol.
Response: 19 A
